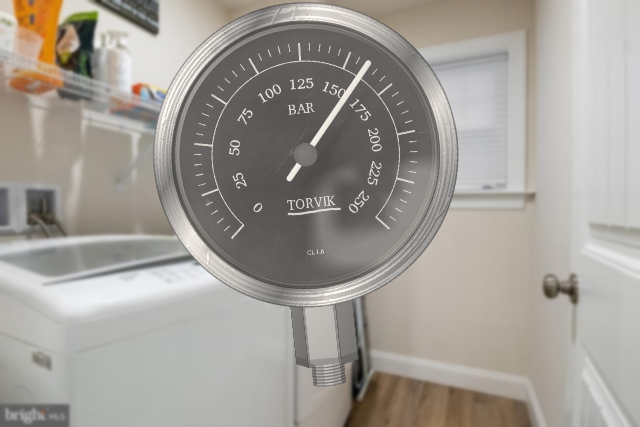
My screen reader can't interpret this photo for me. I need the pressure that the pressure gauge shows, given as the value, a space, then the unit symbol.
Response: 160 bar
